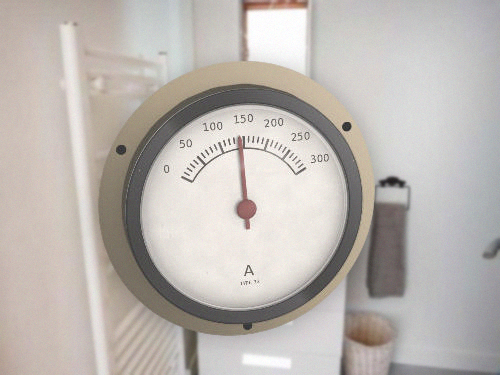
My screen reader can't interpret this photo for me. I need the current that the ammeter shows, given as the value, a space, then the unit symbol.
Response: 140 A
